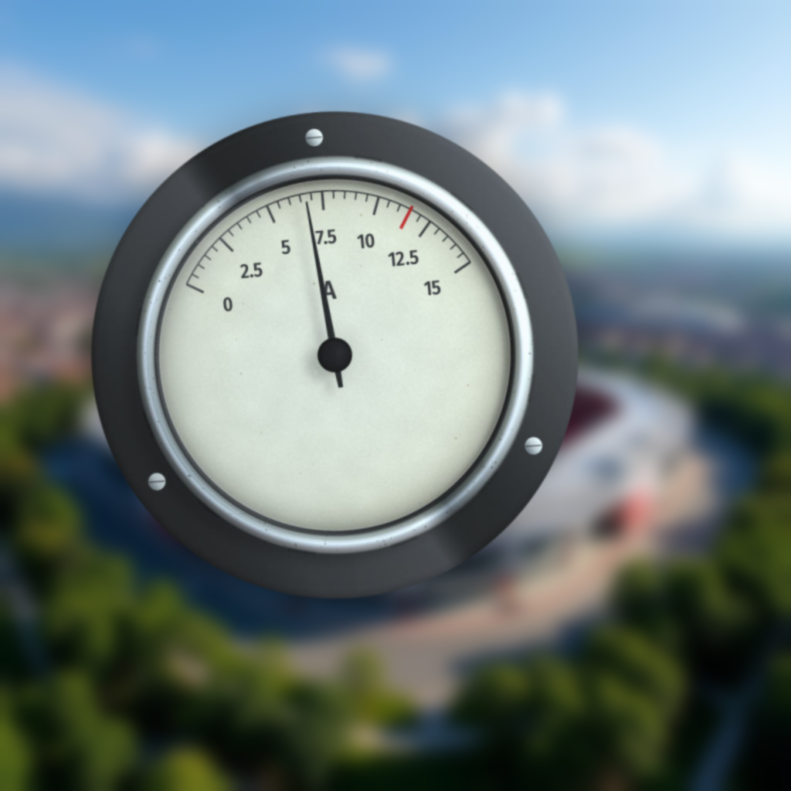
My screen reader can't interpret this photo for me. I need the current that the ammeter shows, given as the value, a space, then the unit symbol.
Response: 6.75 A
